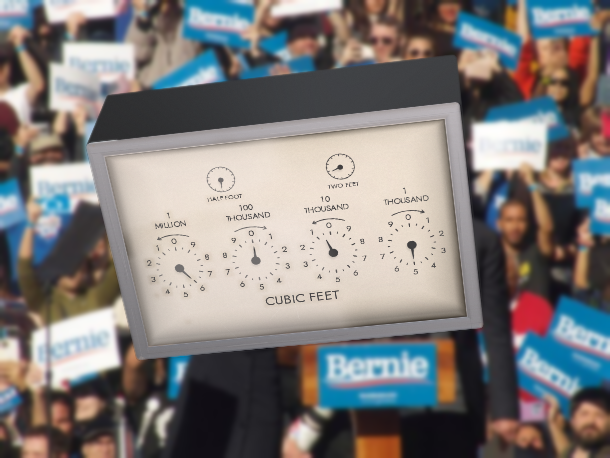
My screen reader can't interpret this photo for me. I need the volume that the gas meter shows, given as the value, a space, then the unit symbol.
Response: 600500 ft³
